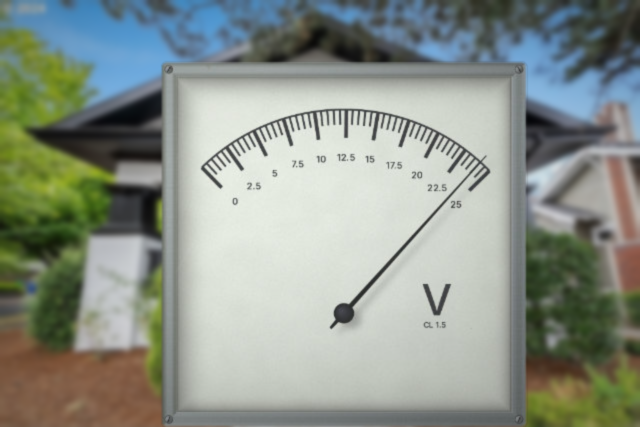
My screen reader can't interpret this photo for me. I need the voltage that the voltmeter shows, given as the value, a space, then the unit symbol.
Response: 24 V
